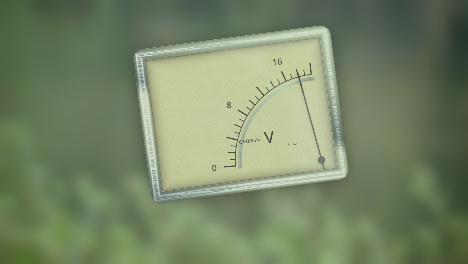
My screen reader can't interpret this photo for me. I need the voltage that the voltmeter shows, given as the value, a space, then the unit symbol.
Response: 18 V
